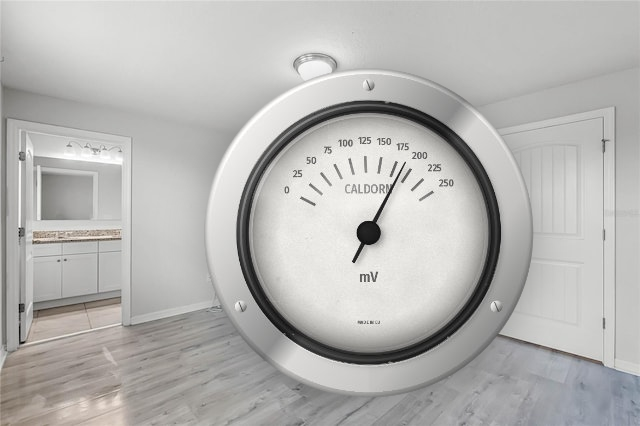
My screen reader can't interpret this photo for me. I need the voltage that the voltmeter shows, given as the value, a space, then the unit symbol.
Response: 187.5 mV
